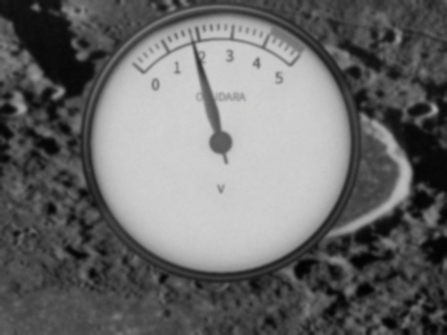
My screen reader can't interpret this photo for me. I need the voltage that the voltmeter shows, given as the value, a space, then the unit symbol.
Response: 1.8 V
